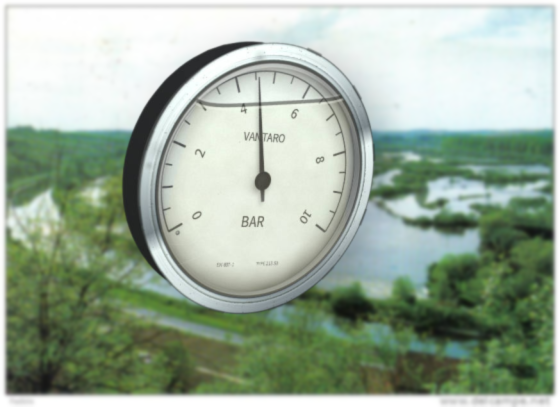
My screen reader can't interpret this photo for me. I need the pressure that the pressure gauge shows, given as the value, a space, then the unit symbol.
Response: 4.5 bar
